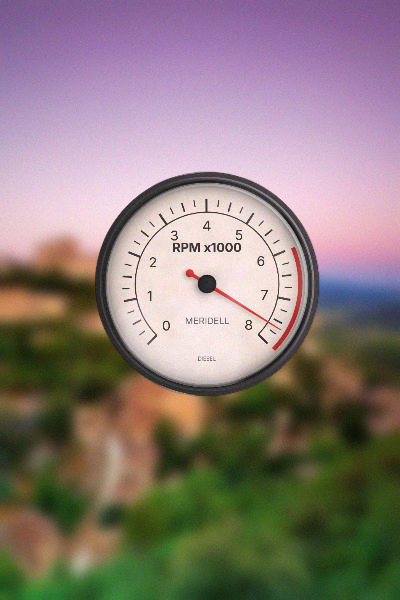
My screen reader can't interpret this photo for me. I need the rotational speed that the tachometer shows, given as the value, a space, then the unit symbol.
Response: 7625 rpm
